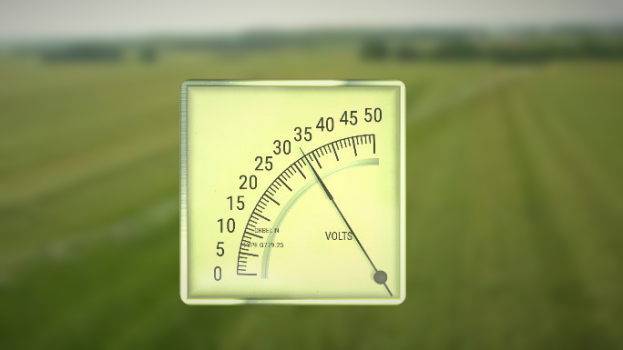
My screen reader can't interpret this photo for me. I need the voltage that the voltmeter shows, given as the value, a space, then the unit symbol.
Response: 33 V
